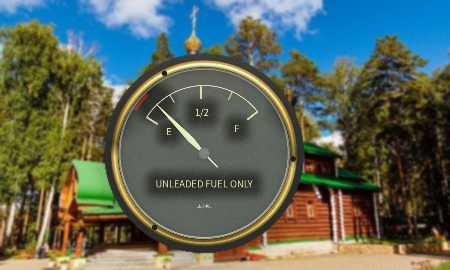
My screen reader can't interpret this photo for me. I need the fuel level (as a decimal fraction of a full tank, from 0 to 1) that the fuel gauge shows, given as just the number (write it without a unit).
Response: 0.125
